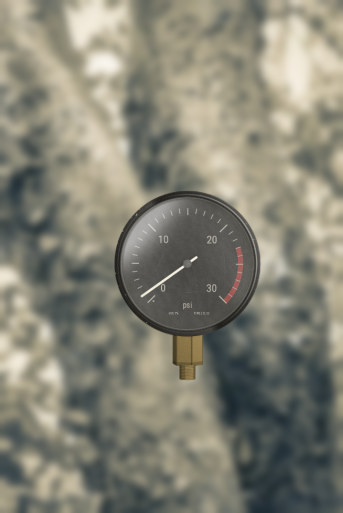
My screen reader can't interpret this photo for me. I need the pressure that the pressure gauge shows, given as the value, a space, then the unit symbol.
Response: 1 psi
